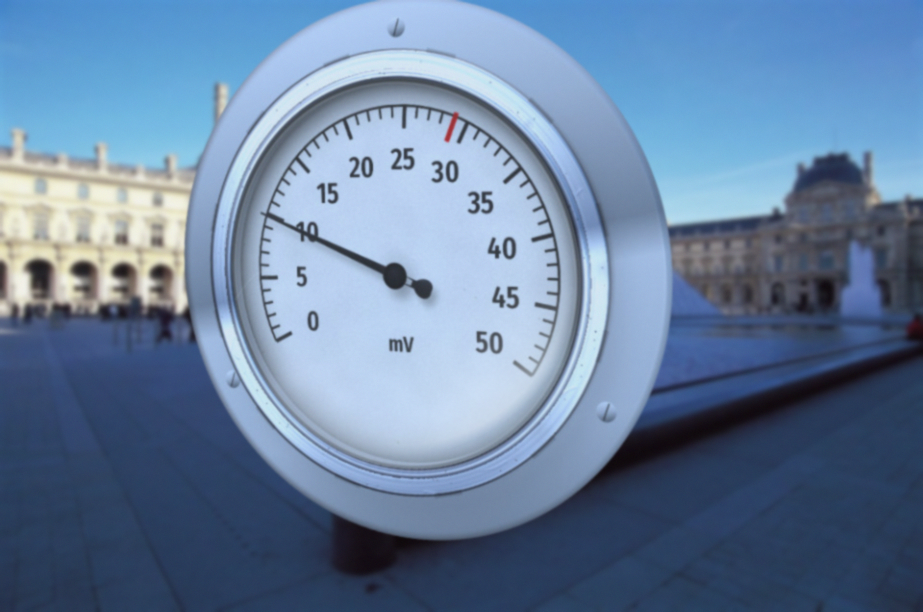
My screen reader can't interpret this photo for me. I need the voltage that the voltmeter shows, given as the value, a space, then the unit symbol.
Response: 10 mV
